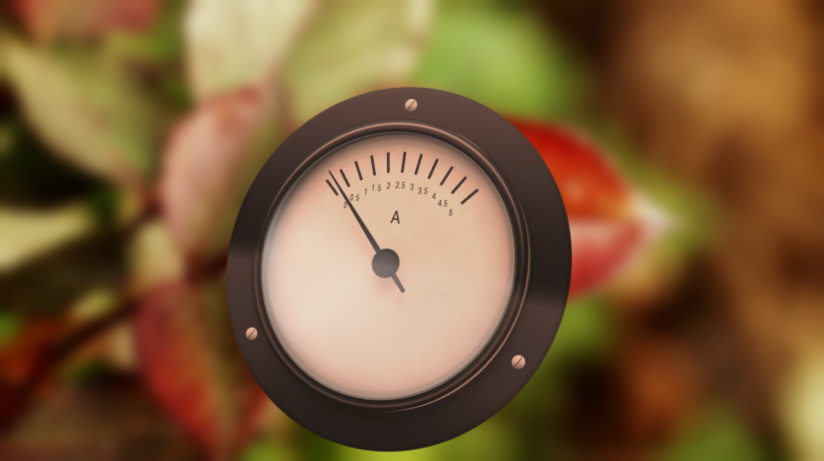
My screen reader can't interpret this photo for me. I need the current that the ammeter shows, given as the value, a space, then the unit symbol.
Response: 0.25 A
